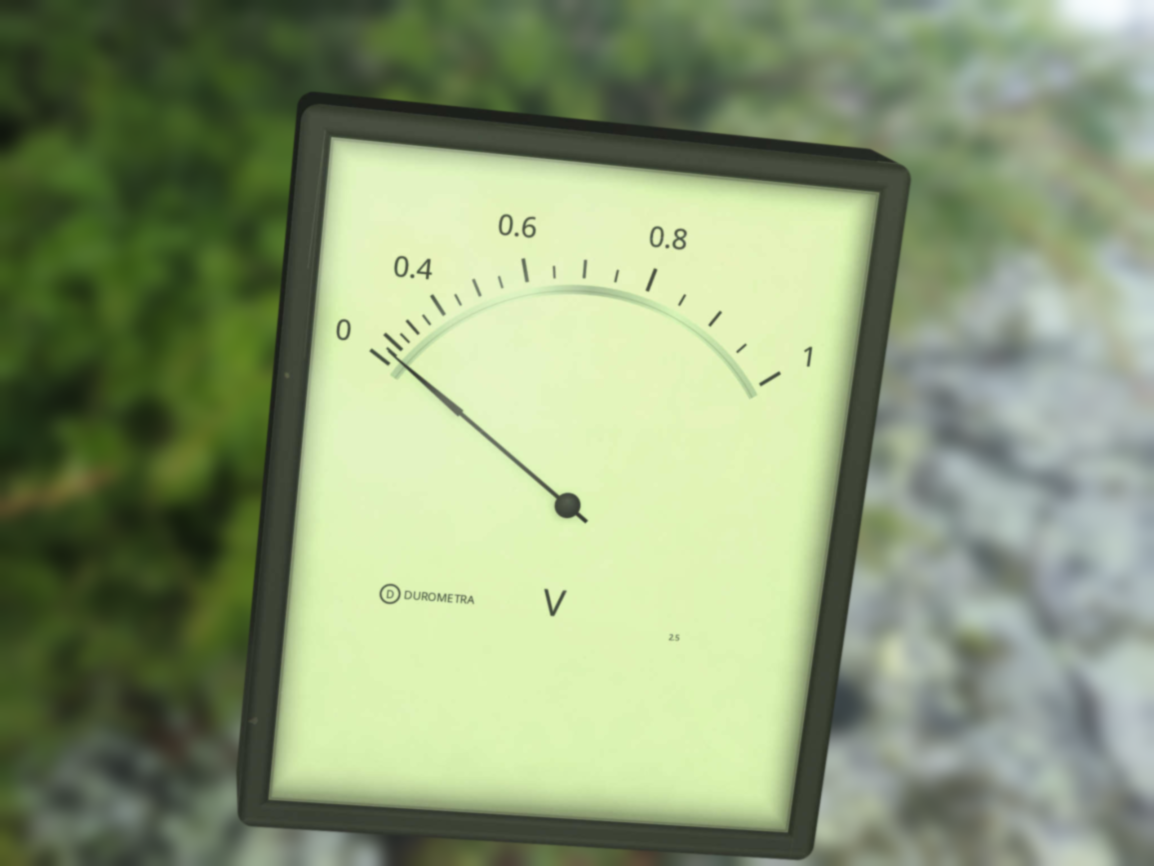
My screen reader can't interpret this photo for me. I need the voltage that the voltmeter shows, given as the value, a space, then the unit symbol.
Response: 0.15 V
